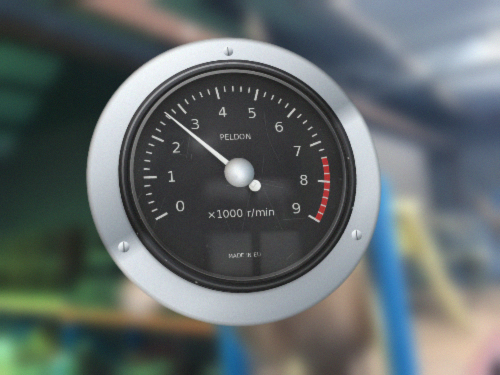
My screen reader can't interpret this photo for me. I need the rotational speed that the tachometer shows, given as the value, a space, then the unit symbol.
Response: 2600 rpm
